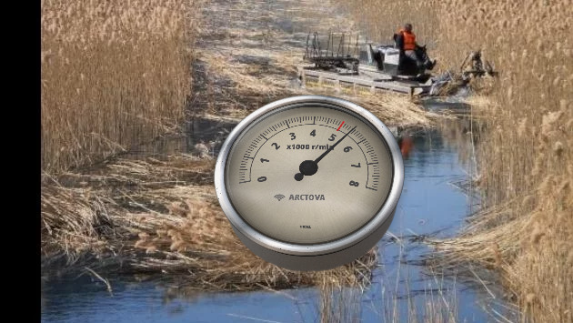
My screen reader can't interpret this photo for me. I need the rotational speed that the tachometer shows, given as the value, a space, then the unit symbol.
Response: 5500 rpm
